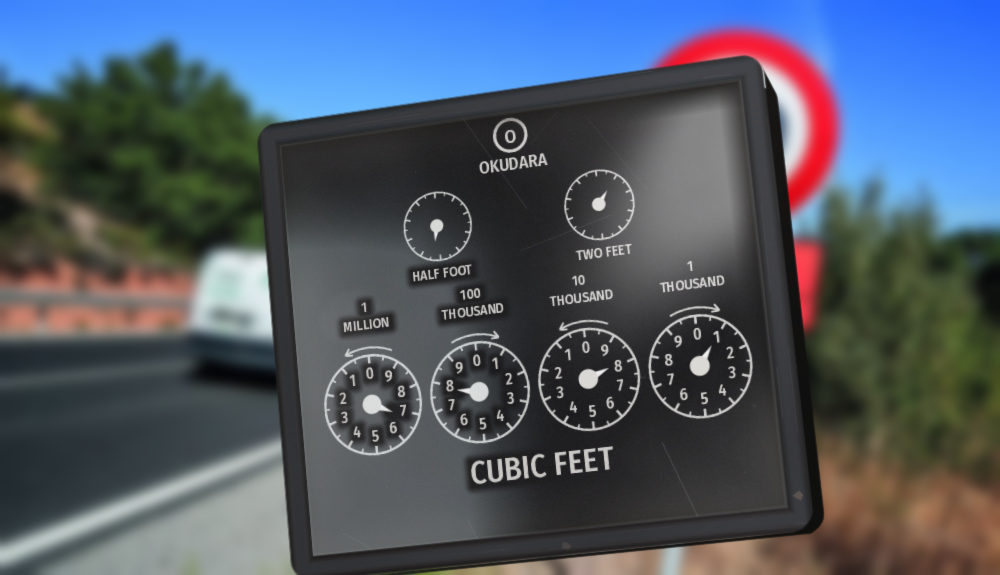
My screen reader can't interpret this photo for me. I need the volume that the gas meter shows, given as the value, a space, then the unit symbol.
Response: 678100 ft³
